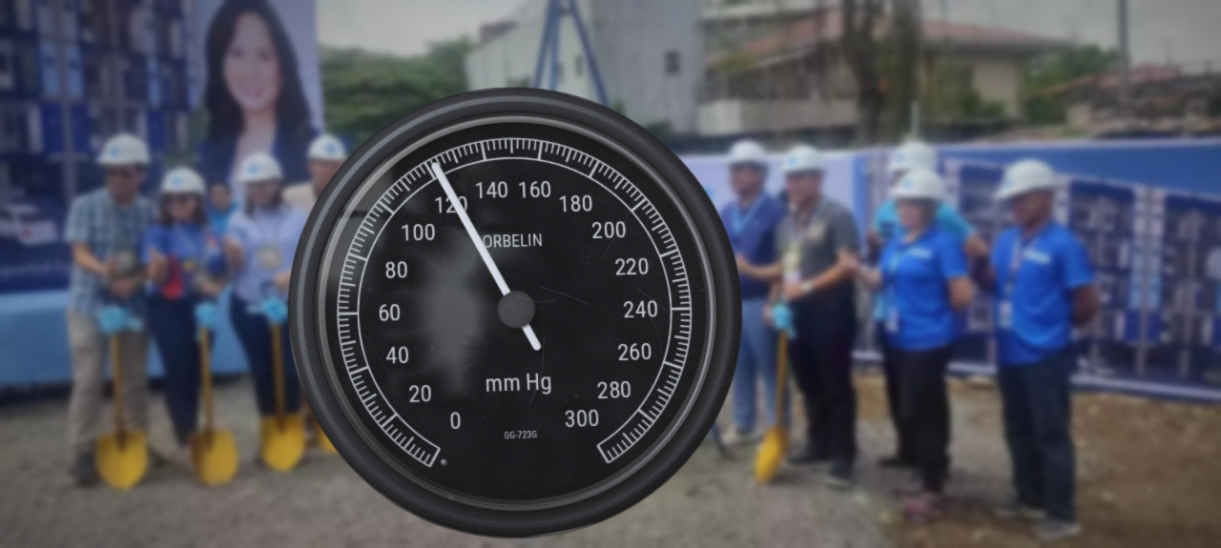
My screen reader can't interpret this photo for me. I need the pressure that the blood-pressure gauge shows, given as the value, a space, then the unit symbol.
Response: 122 mmHg
